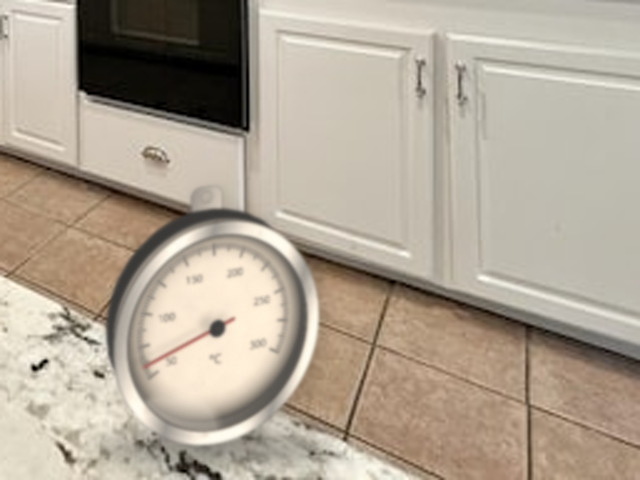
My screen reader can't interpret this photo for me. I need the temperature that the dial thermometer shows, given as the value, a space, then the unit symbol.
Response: 62.5 °C
